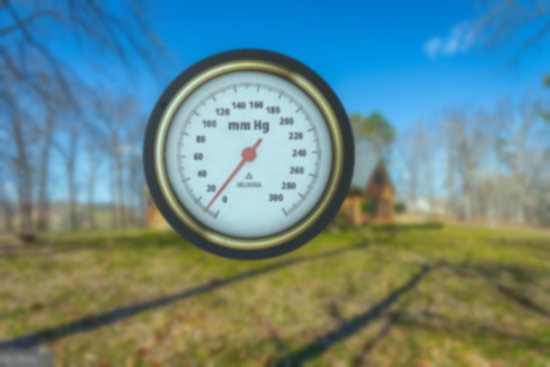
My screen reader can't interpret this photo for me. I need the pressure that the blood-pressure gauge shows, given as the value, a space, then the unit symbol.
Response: 10 mmHg
